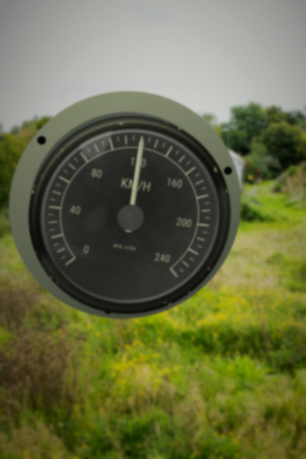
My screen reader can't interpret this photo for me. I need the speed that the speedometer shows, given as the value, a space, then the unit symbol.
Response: 120 km/h
